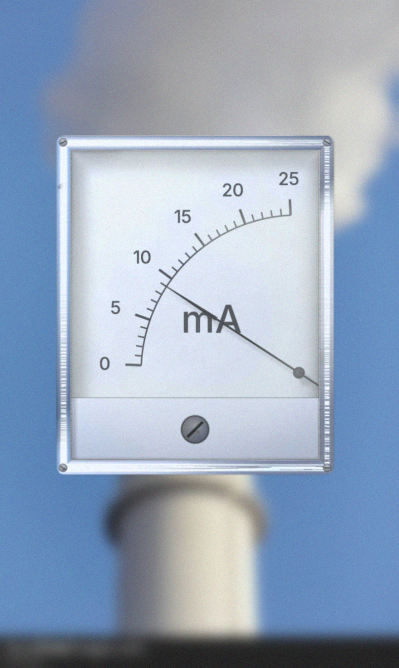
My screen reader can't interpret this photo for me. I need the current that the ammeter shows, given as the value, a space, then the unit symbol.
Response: 9 mA
